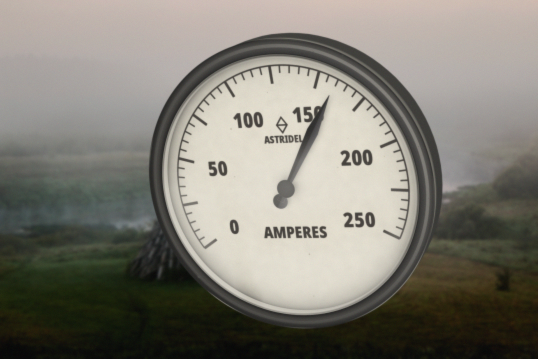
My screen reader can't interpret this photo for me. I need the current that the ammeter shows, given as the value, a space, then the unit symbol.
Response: 160 A
